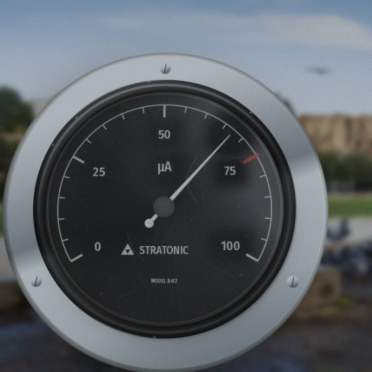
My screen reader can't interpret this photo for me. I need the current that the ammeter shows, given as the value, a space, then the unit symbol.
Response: 67.5 µA
